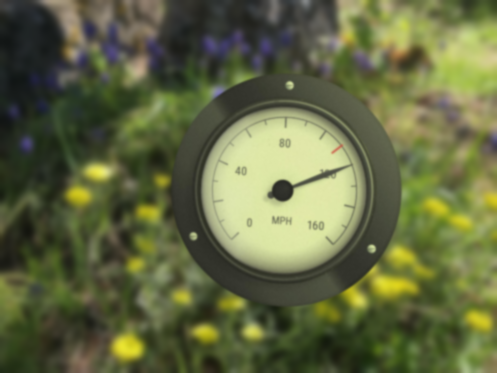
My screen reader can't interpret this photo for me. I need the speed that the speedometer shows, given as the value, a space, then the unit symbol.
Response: 120 mph
